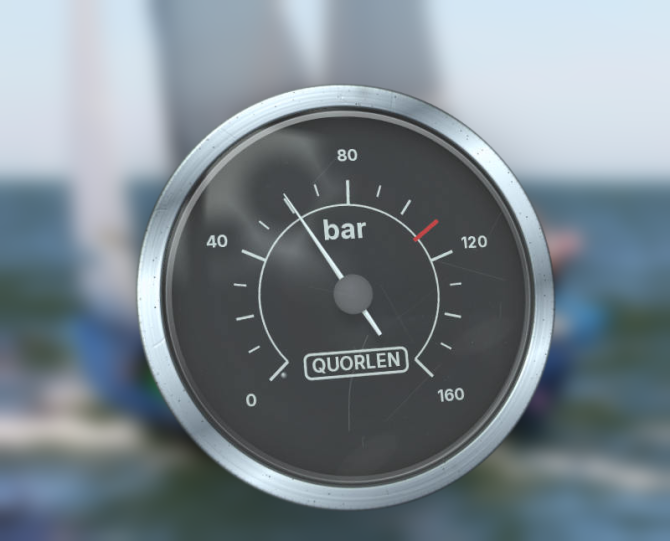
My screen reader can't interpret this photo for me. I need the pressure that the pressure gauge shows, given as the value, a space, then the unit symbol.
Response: 60 bar
